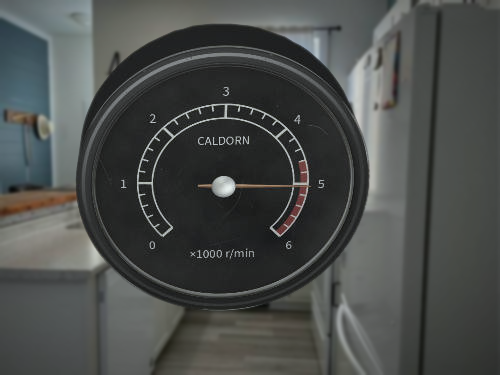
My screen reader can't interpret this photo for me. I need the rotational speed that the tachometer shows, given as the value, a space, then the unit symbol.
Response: 5000 rpm
